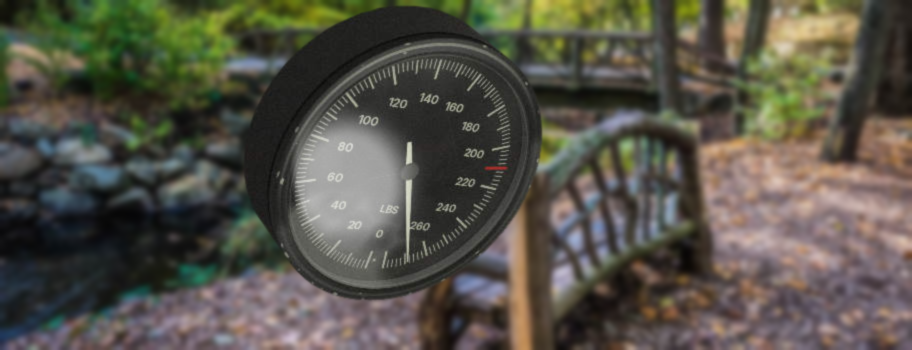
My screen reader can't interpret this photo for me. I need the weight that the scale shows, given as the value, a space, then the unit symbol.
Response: 270 lb
